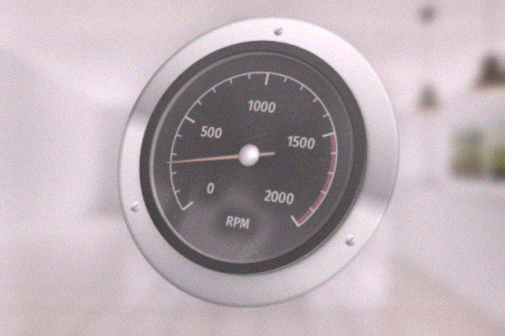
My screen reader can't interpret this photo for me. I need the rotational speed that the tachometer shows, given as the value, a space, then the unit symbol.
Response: 250 rpm
